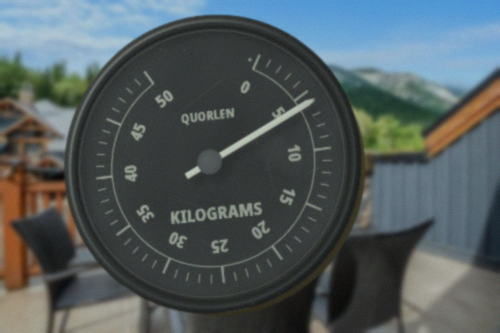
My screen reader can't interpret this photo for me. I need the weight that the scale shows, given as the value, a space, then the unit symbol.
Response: 6 kg
